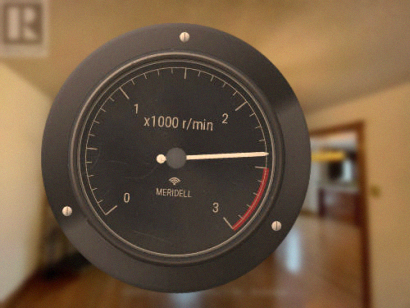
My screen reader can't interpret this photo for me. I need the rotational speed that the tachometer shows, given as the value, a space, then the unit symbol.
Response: 2400 rpm
